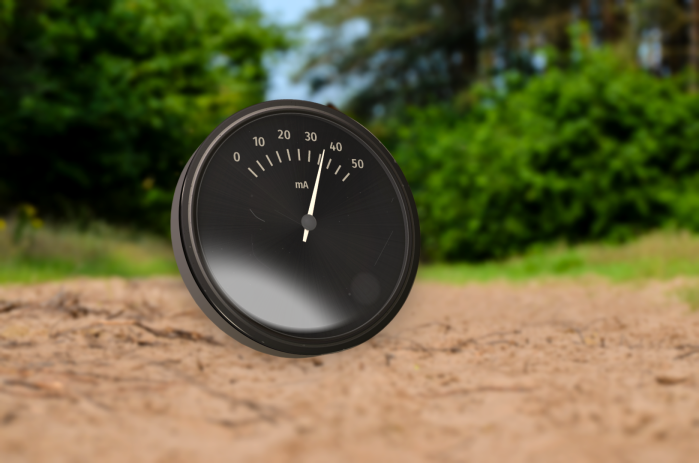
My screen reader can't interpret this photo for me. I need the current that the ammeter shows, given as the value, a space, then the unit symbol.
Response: 35 mA
